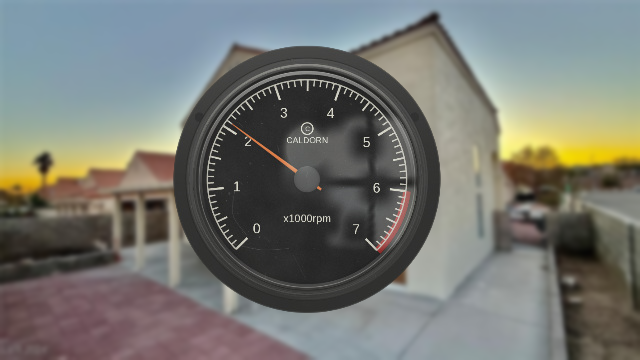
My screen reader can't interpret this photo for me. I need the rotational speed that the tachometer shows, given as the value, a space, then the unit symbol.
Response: 2100 rpm
